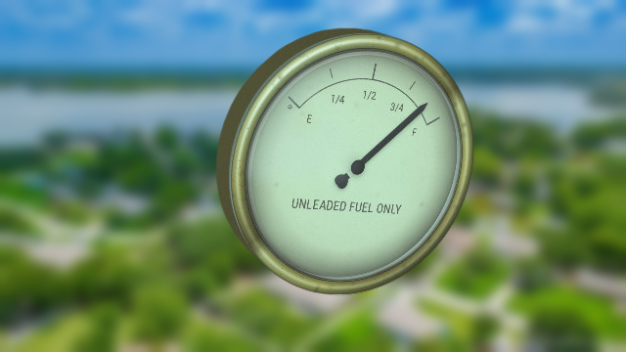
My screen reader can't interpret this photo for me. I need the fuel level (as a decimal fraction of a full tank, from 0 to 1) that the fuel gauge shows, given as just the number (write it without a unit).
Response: 0.875
